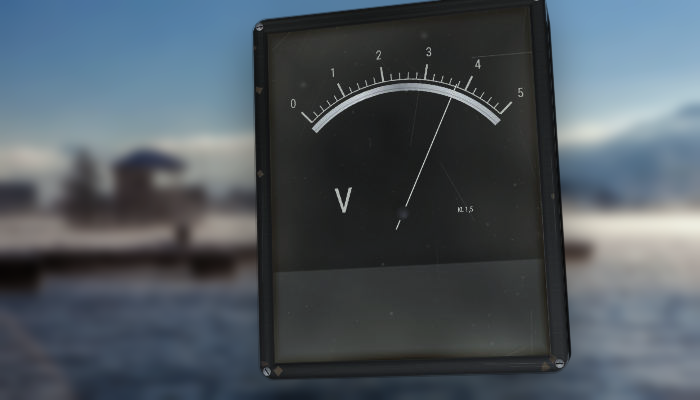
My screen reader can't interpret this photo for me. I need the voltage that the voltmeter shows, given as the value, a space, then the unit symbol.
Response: 3.8 V
